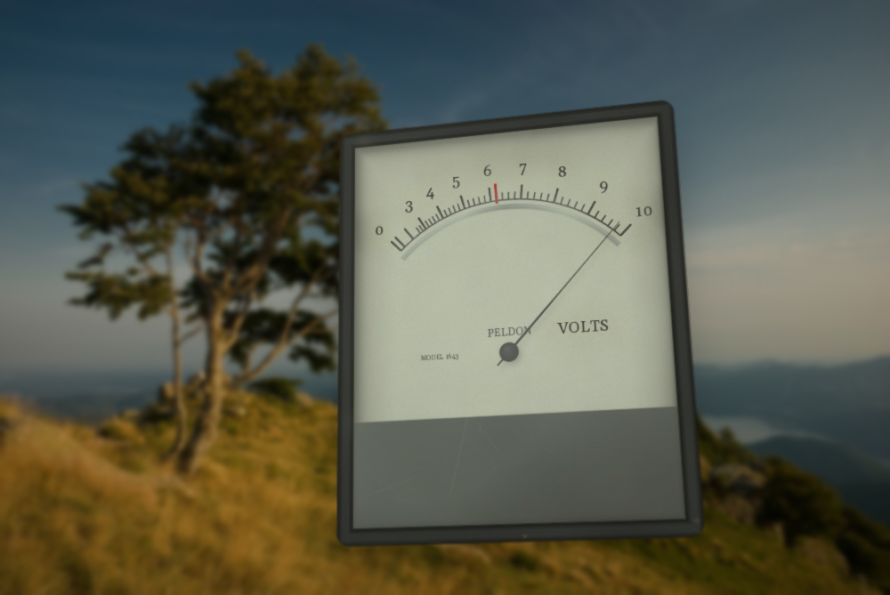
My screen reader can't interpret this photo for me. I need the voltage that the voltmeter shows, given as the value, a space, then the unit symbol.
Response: 9.8 V
